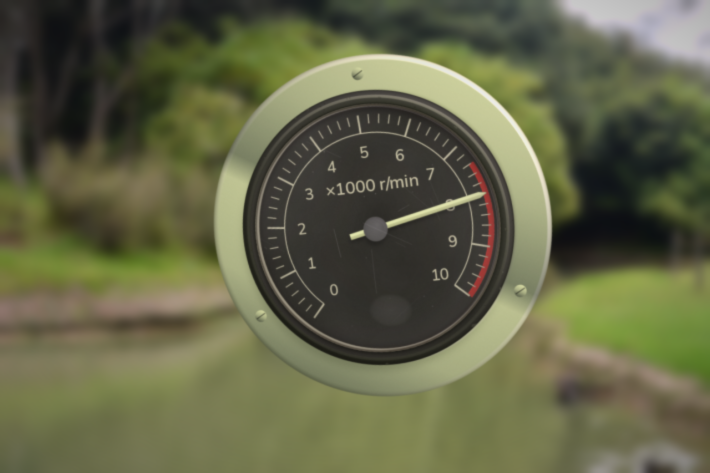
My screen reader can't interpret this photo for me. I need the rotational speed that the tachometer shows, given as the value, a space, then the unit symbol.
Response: 8000 rpm
